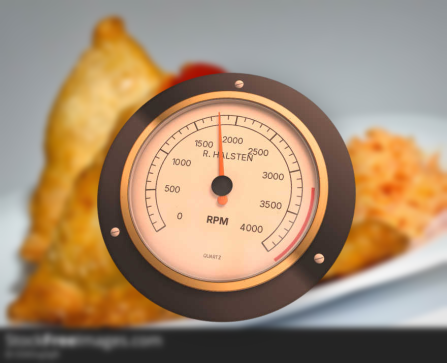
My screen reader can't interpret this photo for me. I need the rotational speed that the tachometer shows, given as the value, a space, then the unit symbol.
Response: 1800 rpm
